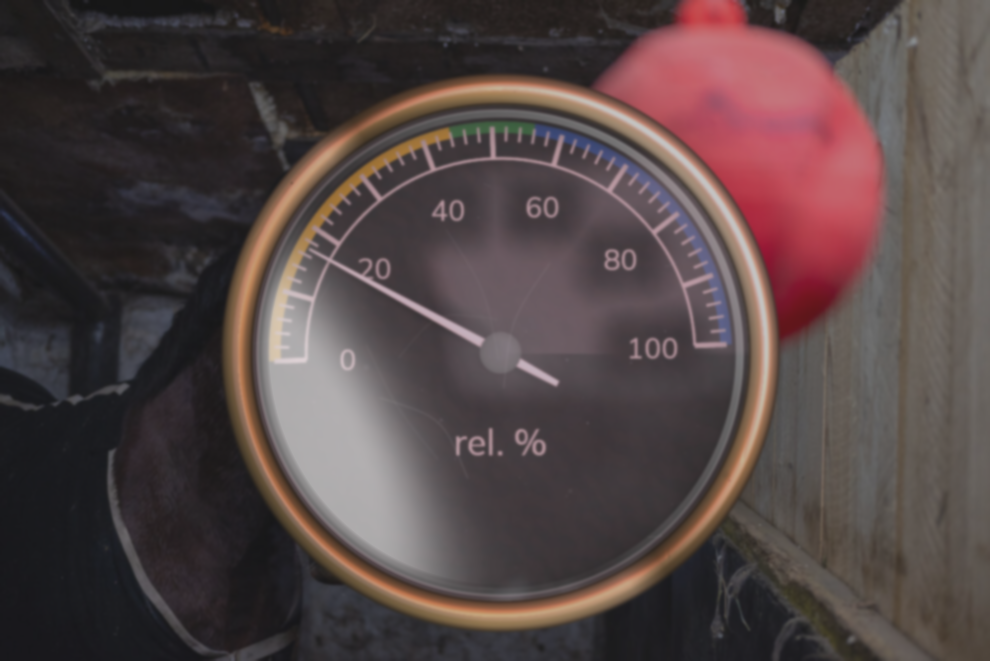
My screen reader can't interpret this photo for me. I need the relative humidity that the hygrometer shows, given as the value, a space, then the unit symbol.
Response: 17 %
